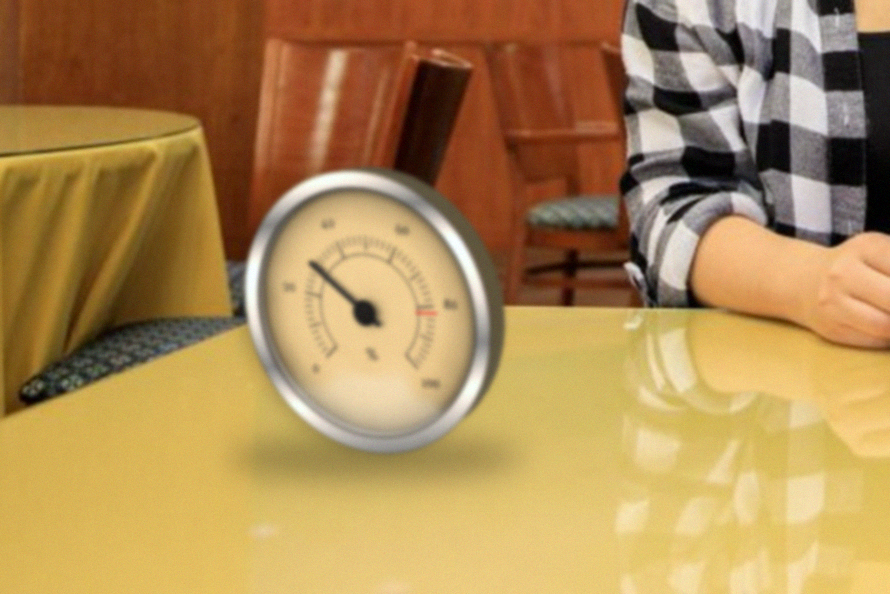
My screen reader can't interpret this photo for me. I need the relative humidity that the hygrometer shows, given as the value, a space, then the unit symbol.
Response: 30 %
